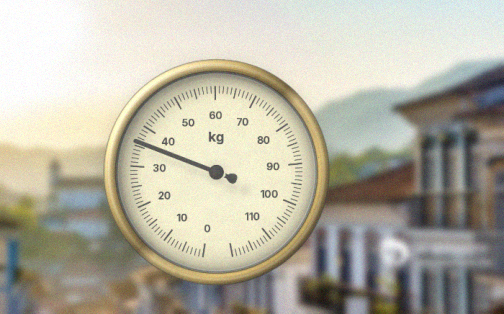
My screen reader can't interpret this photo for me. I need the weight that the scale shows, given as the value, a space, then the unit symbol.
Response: 36 kg
